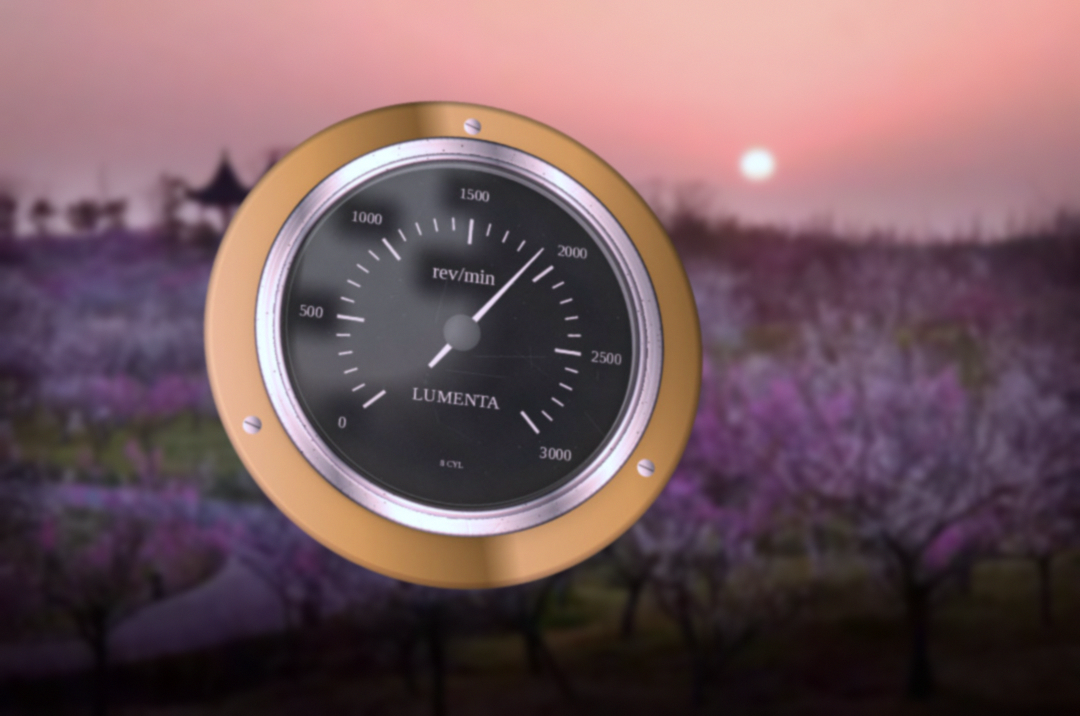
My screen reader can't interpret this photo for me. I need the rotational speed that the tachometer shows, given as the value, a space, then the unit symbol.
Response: 1900 rpm
